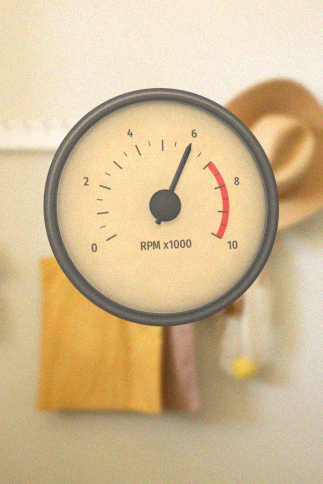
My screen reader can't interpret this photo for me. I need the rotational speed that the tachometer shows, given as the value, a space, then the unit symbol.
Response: 6000 rpm
